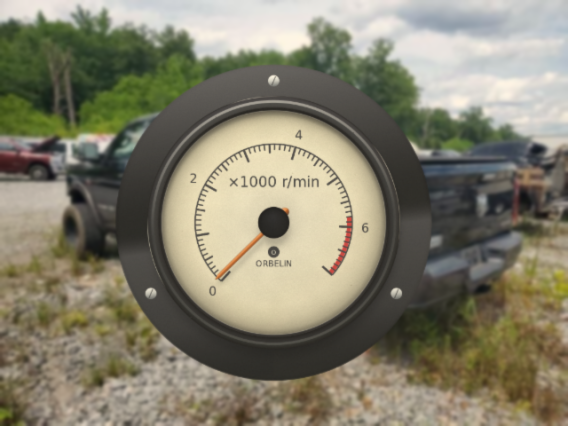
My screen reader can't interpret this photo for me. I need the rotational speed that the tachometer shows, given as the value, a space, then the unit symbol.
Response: 100 rpm
